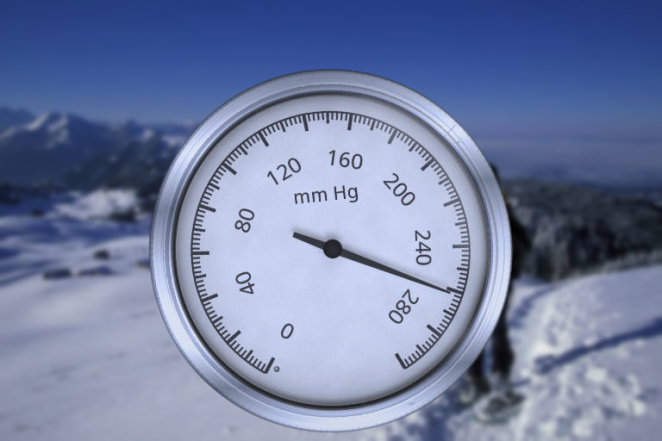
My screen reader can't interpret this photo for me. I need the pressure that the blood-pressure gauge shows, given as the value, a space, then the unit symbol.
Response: 262 mmHg
